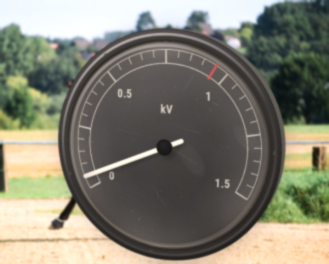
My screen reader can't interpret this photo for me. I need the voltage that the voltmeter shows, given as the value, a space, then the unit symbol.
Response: 0.05 kV
